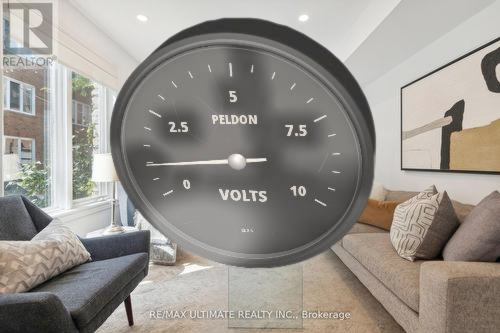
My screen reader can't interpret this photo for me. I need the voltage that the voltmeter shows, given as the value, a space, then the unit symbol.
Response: 1 V
